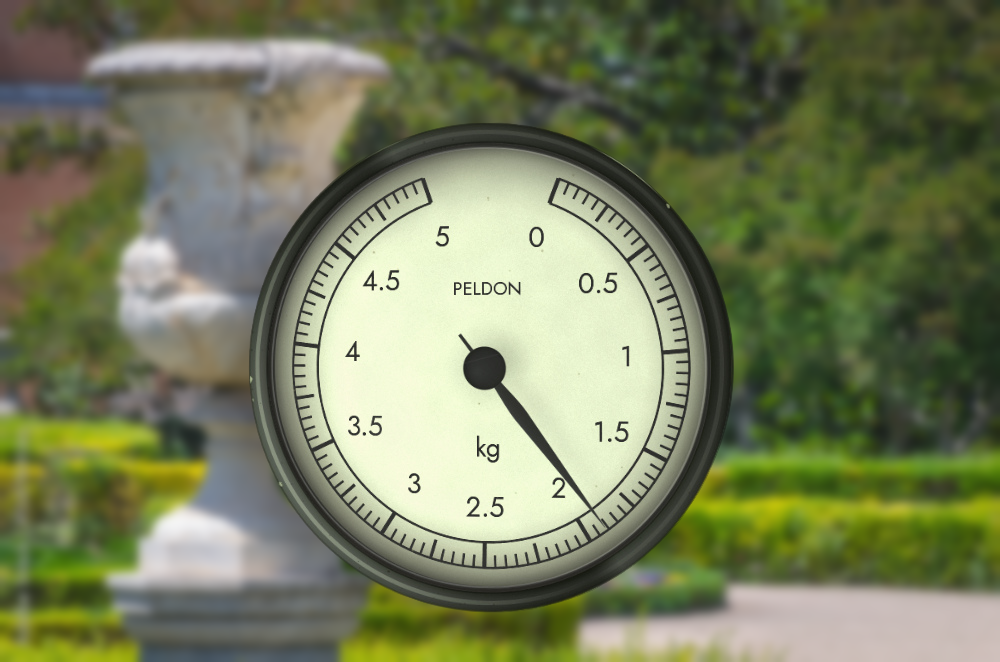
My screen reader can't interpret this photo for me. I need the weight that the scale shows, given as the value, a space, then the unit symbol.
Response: 1.9 kg
